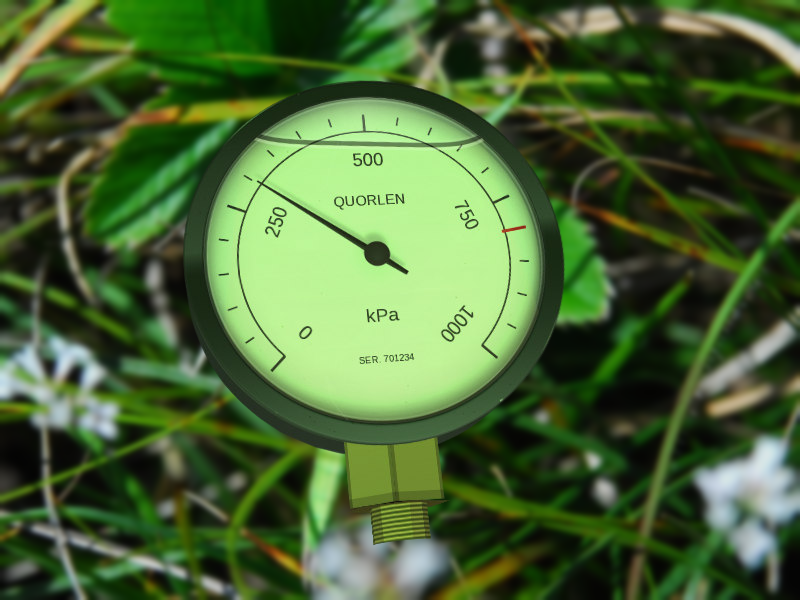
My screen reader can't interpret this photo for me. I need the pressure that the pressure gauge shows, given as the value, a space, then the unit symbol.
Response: 300 kPa
